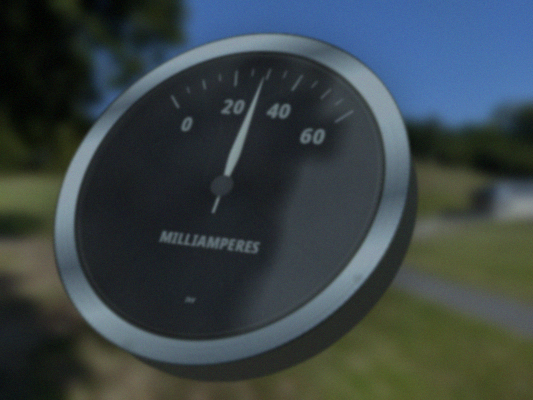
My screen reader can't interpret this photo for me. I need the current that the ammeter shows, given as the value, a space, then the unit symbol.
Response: 30 mA
